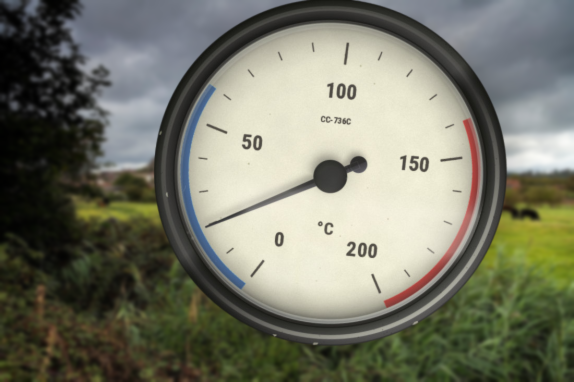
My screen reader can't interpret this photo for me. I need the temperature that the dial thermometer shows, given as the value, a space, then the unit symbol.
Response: 20 °C
